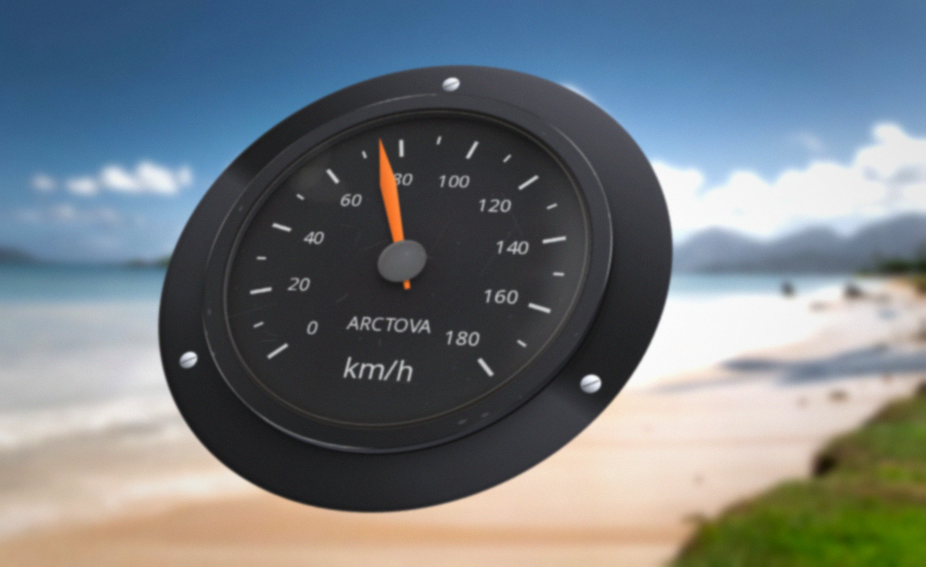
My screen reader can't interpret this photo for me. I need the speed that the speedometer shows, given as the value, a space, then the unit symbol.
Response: 75 km/h
